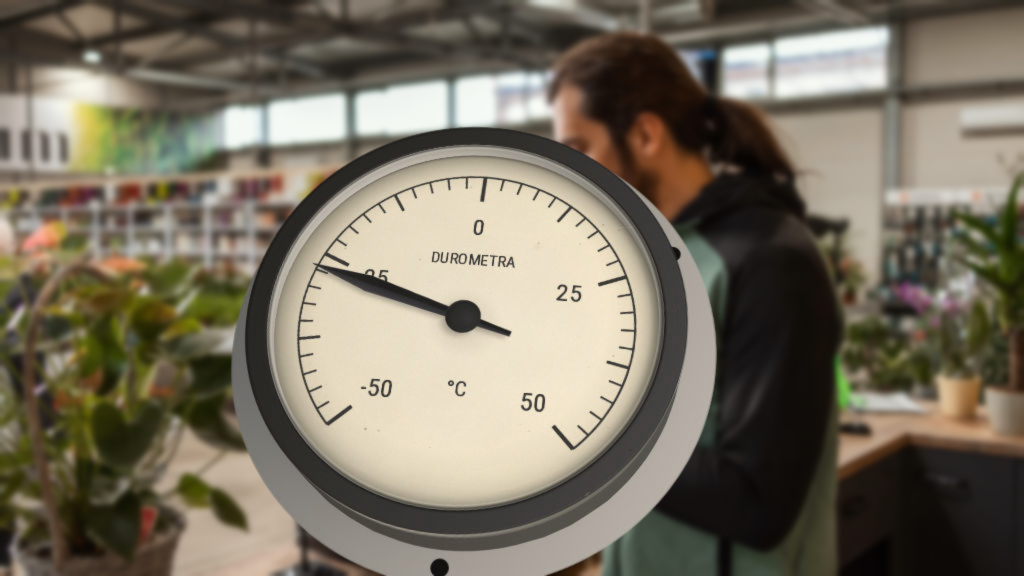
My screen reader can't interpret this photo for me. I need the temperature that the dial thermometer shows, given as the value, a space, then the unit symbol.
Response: -27.5 °C
